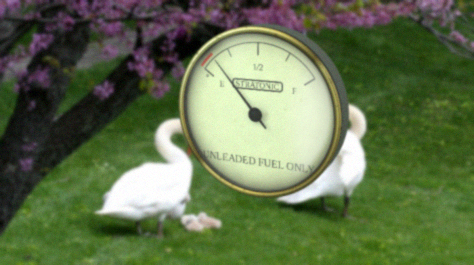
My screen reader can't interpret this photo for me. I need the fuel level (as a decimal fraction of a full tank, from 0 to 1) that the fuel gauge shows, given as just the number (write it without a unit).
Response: 0.125
